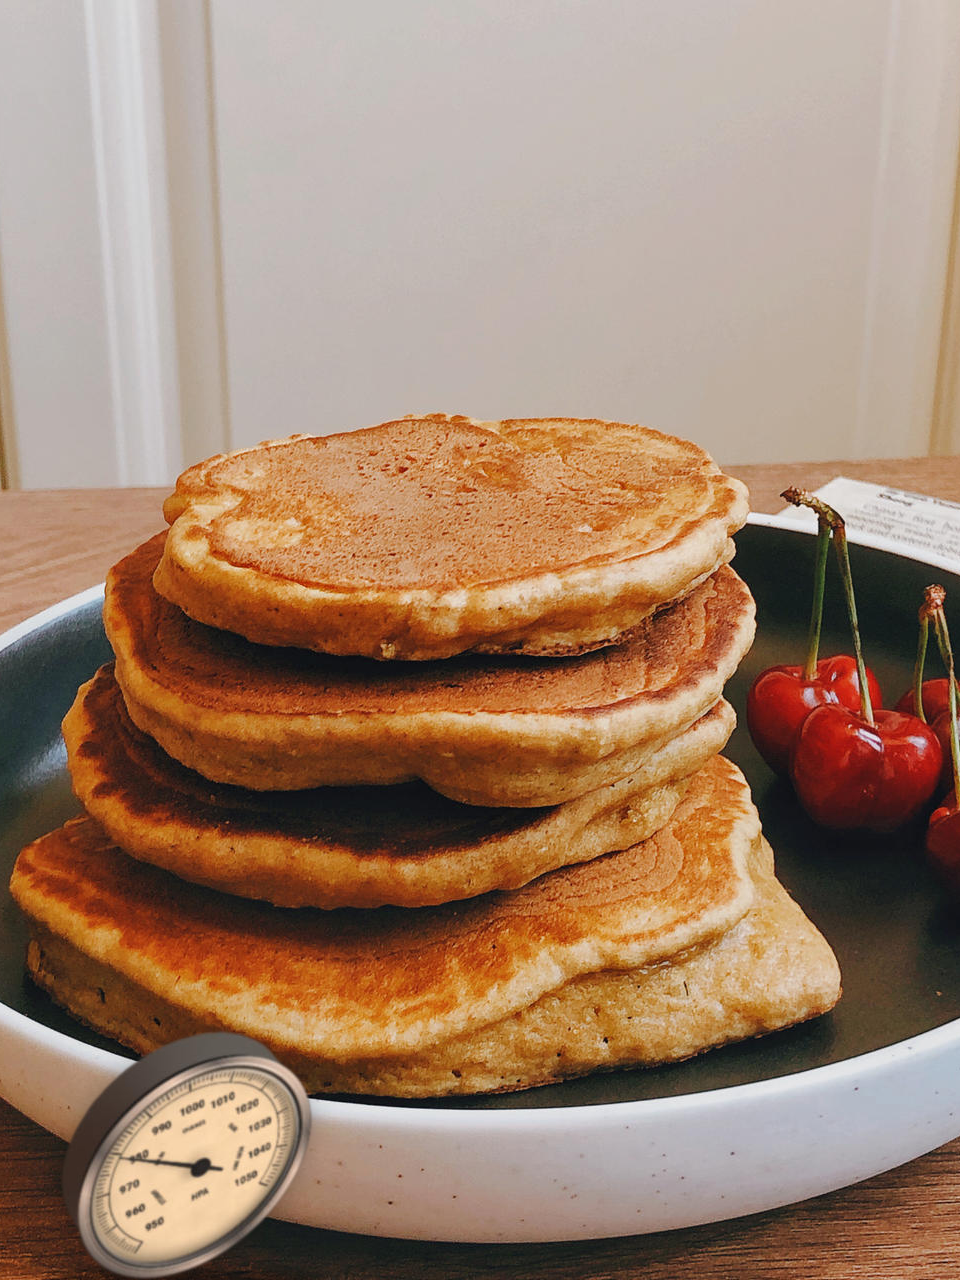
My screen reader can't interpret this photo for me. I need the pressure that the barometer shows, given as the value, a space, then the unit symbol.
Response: 980 hPa
